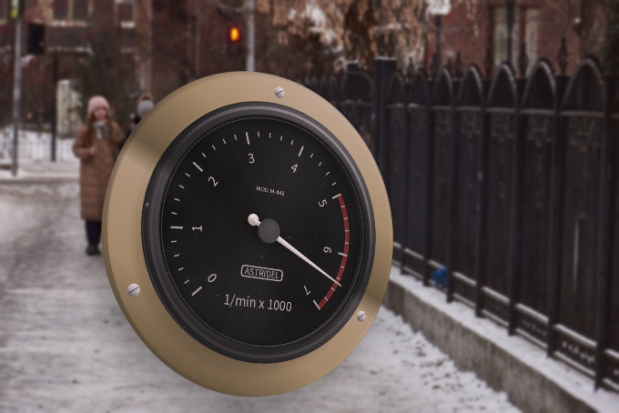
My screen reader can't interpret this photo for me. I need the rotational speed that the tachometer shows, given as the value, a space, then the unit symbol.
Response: 6500 rpm
